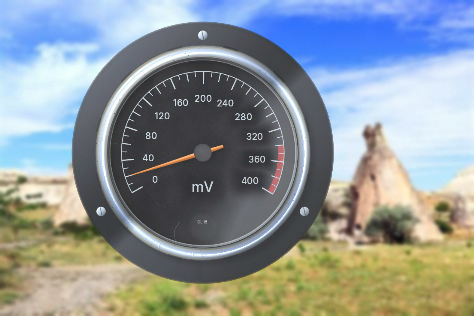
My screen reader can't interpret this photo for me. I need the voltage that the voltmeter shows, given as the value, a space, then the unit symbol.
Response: 20 mV
